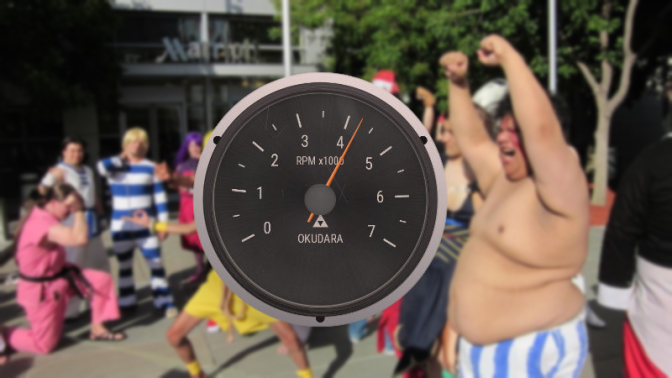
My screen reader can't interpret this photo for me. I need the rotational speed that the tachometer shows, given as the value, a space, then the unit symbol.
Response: 4250 rpm
